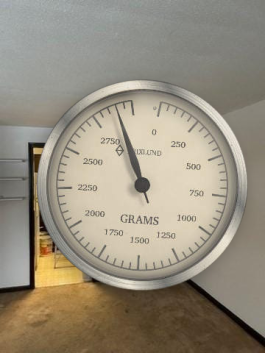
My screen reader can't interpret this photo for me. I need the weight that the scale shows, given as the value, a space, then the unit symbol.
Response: 2900 g
